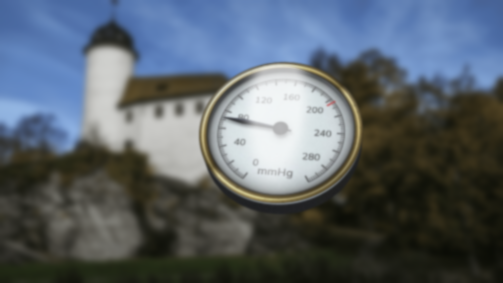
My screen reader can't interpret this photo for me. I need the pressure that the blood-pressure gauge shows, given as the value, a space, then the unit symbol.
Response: 70 mmHg
